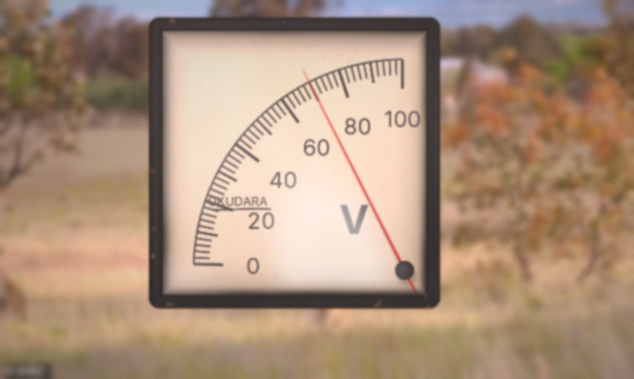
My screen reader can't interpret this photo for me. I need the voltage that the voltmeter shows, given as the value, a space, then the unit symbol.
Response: 70 V
